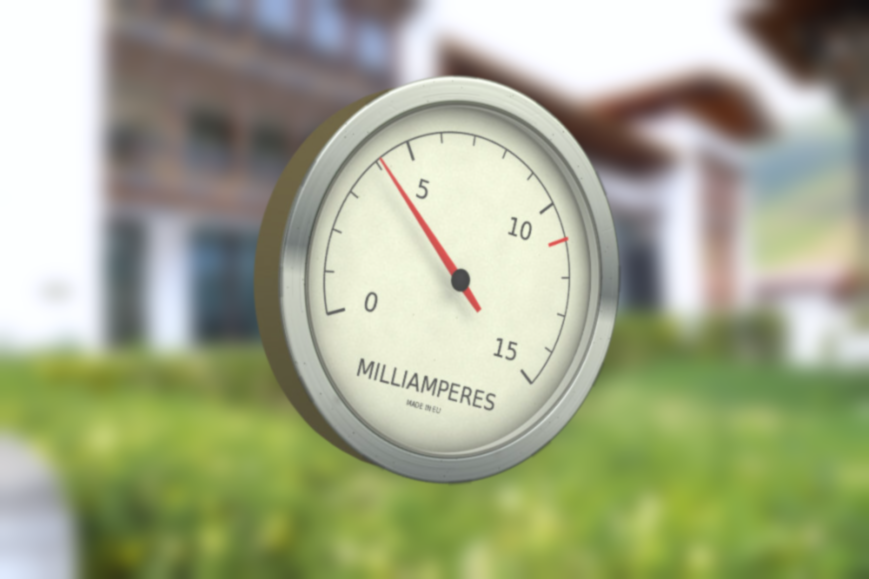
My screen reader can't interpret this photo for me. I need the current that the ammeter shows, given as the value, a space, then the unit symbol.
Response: 4 mA
